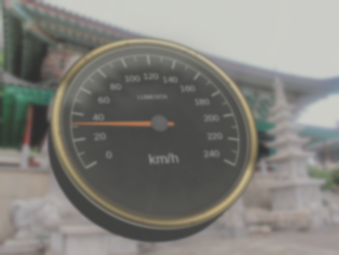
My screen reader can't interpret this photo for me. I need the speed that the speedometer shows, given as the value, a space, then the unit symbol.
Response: 30 km/h
